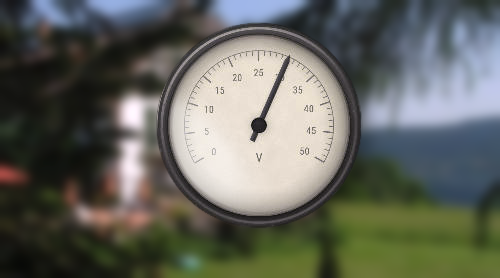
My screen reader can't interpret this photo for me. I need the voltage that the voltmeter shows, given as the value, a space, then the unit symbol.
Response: 30 V
